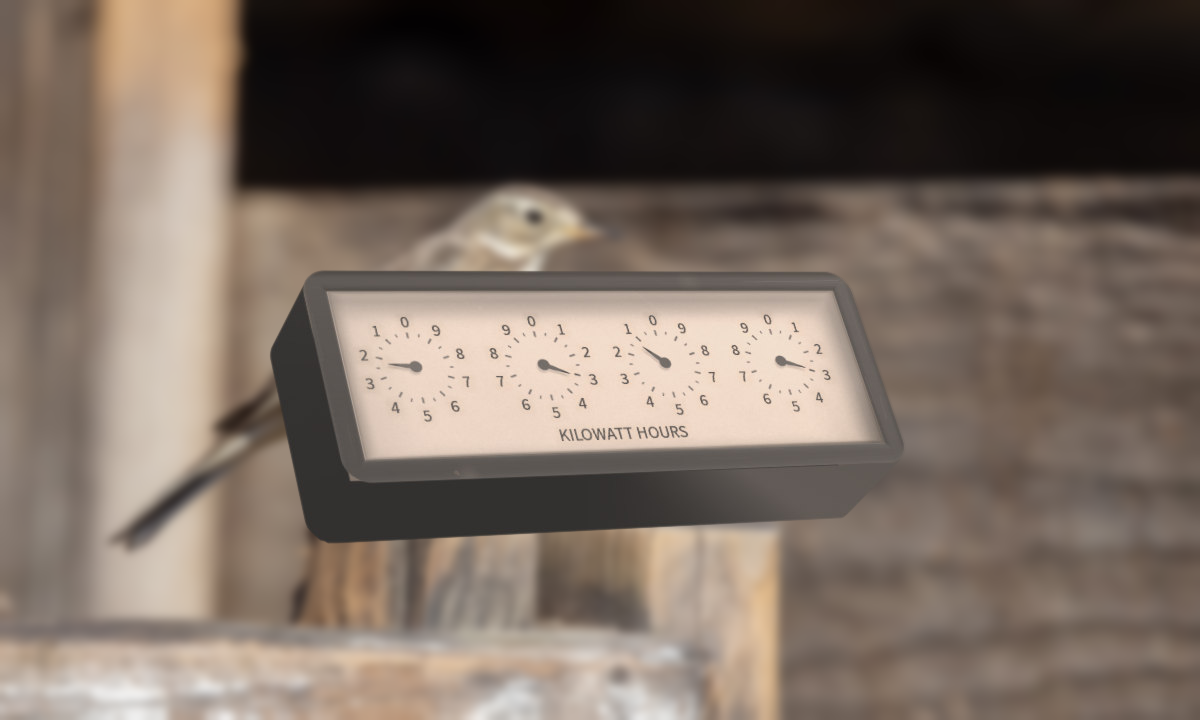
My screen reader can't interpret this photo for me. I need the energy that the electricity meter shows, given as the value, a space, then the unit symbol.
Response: 2313 kWh
